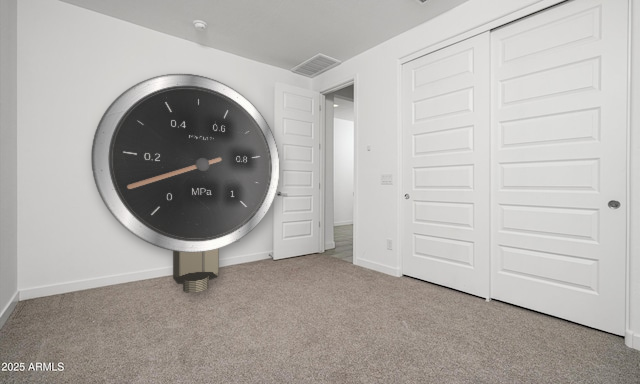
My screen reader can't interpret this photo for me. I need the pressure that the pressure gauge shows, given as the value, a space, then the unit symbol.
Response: 0.1 MPa
